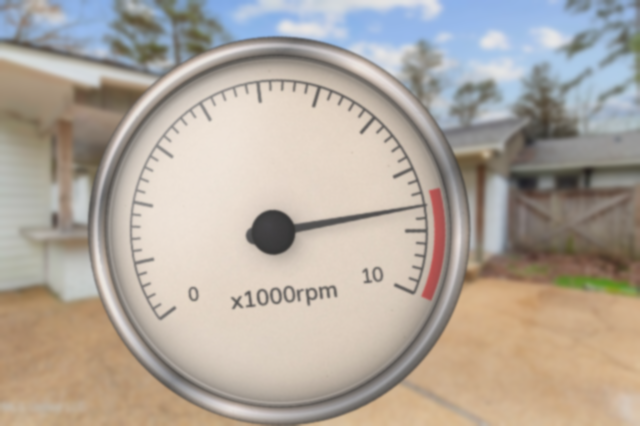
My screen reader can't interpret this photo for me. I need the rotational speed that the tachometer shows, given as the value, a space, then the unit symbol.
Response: 8600 rpm
